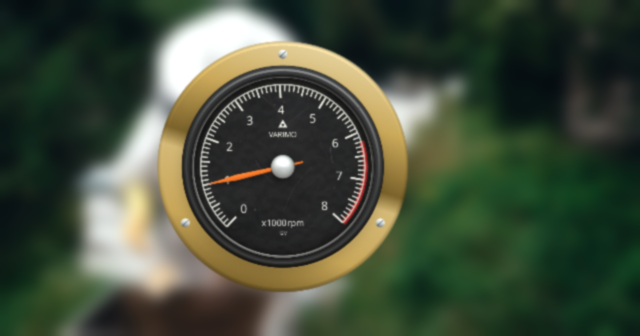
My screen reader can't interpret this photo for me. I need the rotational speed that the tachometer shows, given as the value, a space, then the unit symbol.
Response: 1000 rpm
